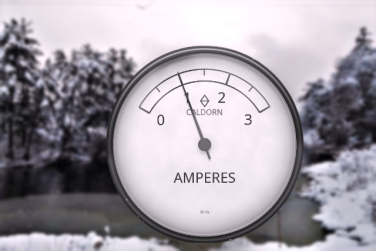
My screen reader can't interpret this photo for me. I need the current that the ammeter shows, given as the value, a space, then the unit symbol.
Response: 1 A
